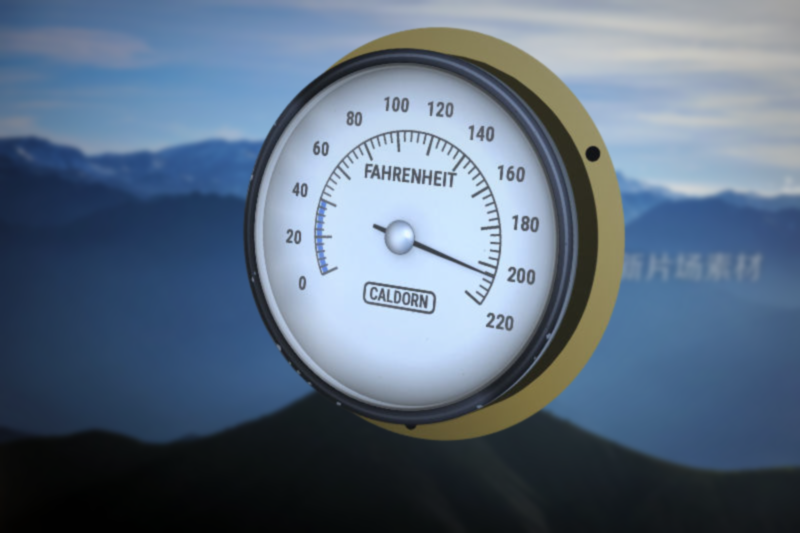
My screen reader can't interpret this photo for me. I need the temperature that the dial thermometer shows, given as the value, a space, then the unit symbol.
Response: 204 °F
